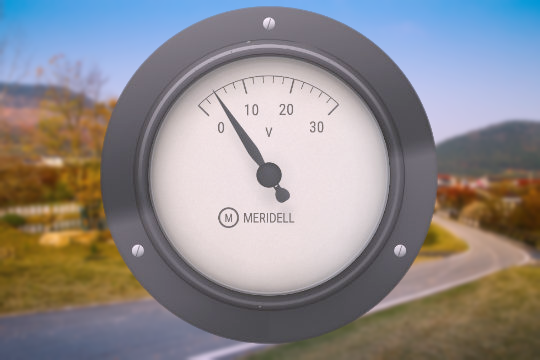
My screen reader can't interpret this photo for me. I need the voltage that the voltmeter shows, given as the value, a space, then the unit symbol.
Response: 4 V
